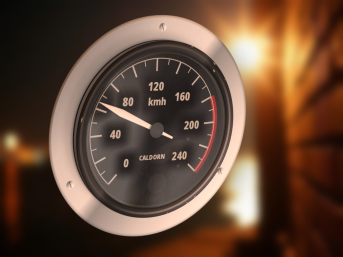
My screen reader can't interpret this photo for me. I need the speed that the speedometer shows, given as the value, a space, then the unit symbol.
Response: 65 km/h
